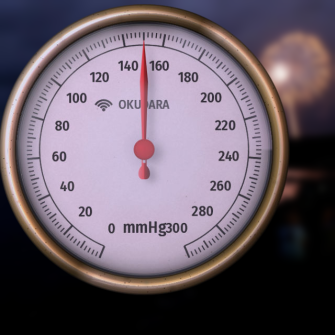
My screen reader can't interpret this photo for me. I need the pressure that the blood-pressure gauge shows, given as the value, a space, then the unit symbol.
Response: 150 mmHg
